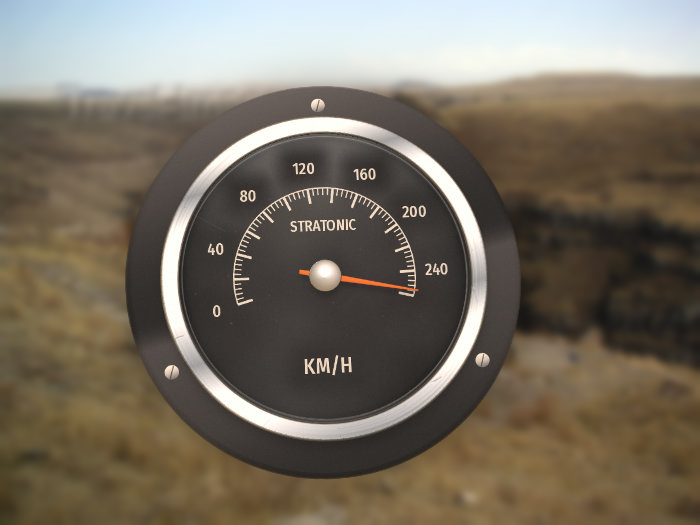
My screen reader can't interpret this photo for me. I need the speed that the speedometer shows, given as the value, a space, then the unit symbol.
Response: 256 km/h
